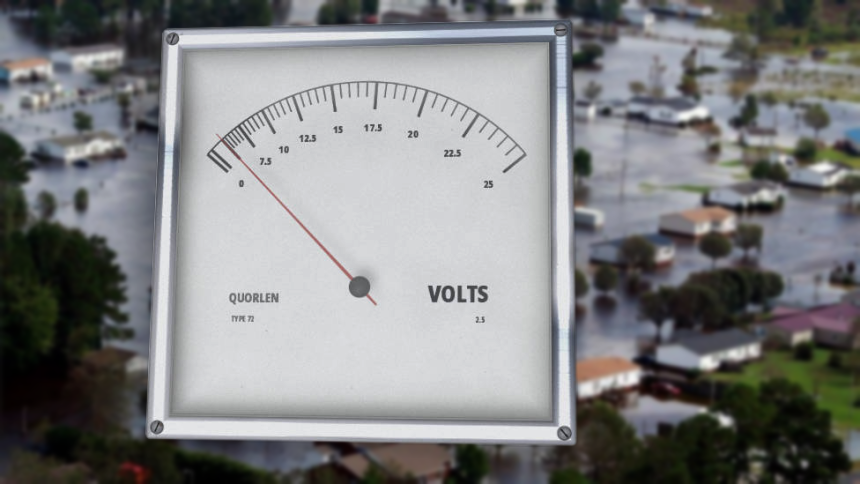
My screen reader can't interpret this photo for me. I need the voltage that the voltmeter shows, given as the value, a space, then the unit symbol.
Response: 5 V
